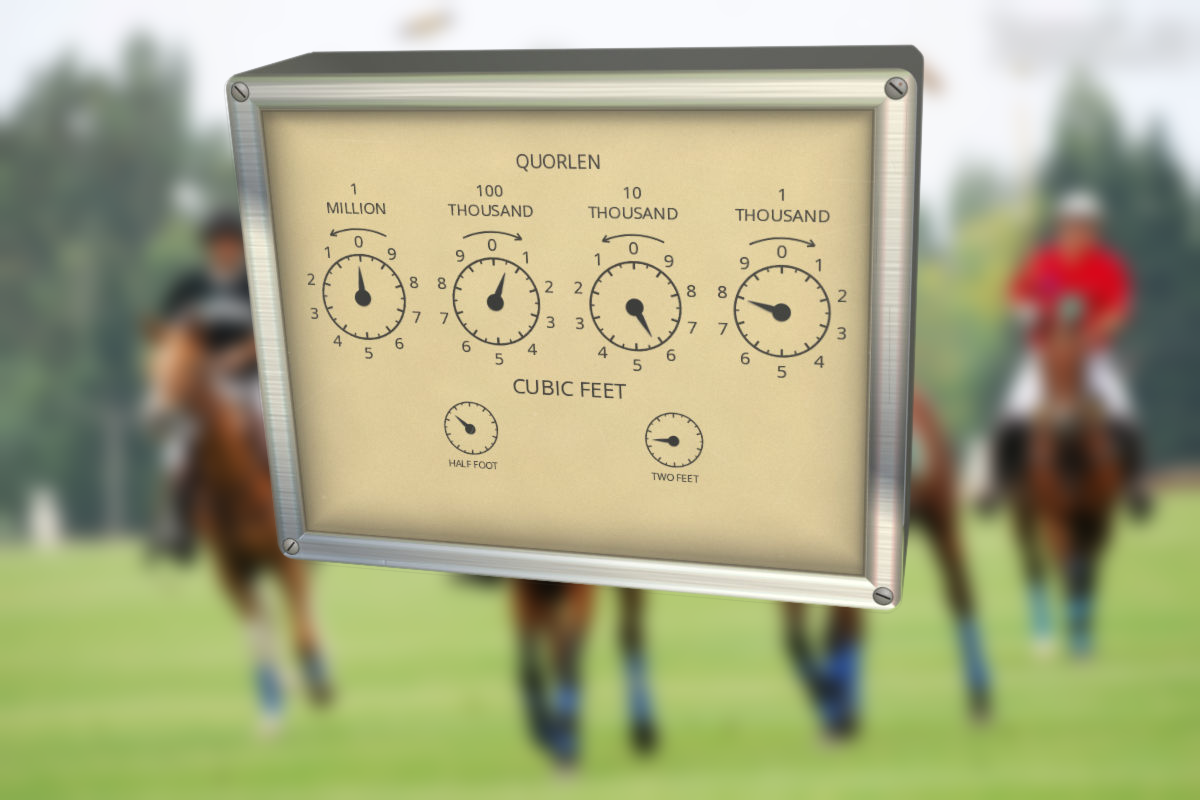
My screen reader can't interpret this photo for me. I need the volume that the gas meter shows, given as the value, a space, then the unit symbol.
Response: 5800 ft³
